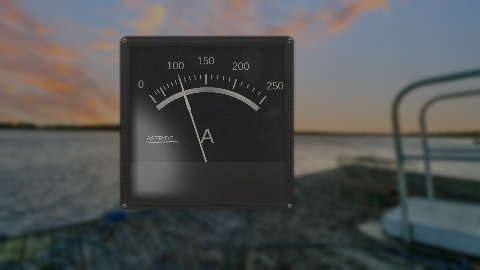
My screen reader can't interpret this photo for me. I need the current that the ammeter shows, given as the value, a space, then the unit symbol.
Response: 100 A
